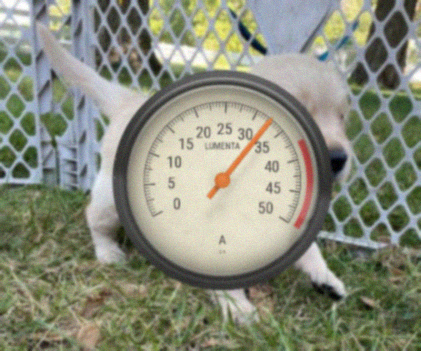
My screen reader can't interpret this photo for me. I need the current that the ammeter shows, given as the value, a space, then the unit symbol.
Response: 32.5 A
